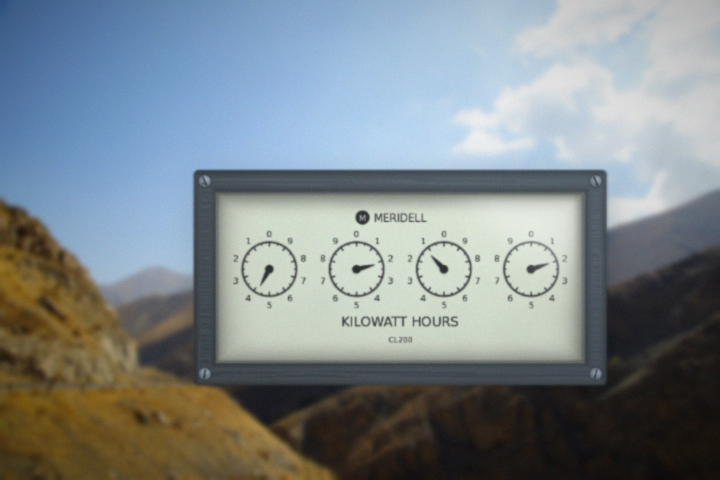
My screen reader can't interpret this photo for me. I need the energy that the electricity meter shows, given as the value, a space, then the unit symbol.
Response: 4212 kWh
